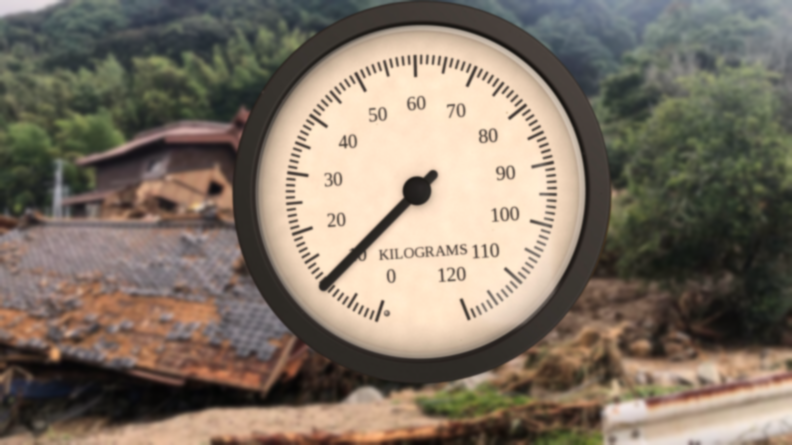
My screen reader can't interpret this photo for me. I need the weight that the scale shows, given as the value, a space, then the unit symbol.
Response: 10 kg
